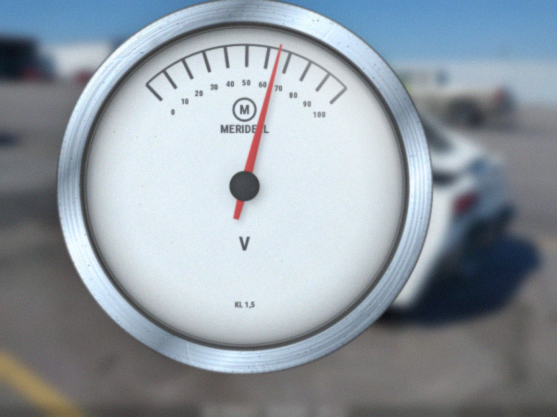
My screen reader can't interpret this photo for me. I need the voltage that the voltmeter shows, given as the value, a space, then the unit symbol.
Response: 65 V
